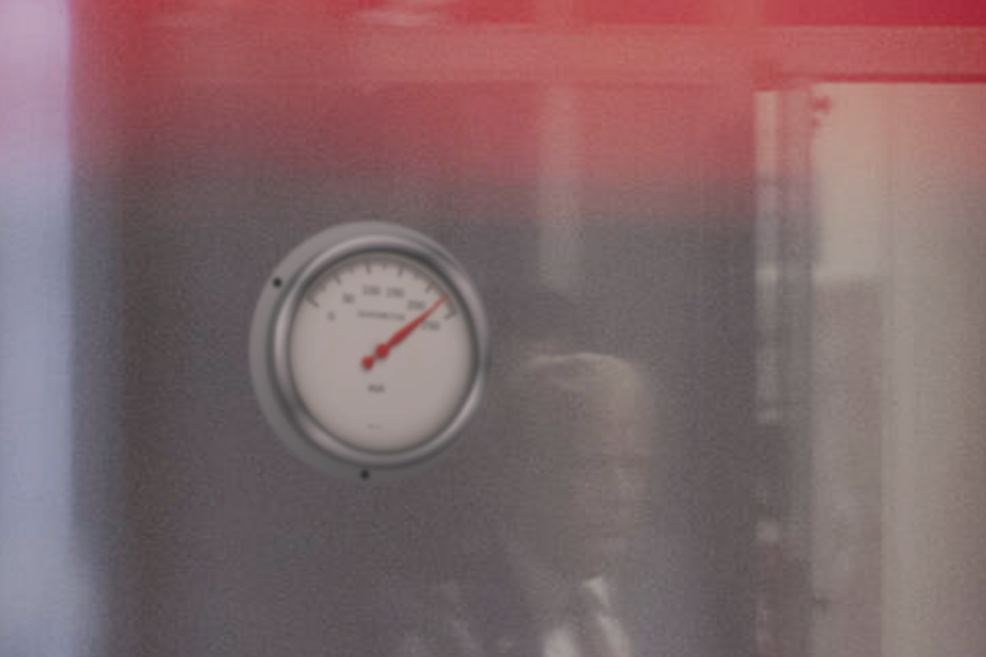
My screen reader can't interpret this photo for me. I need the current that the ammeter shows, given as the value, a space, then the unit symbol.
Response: 225 mA
